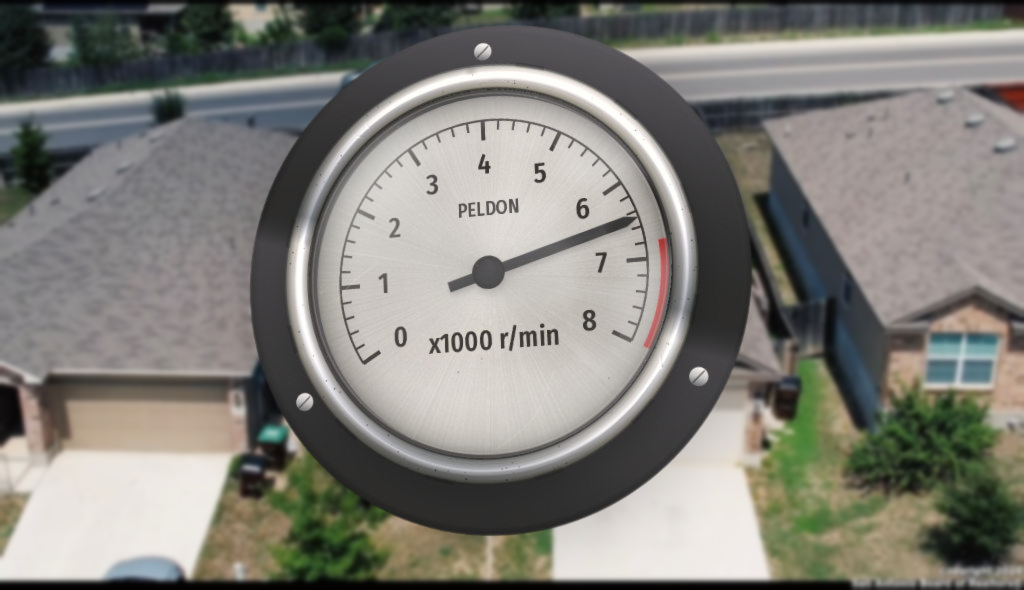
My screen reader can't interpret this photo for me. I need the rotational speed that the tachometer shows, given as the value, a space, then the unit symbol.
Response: 6500 rpm
